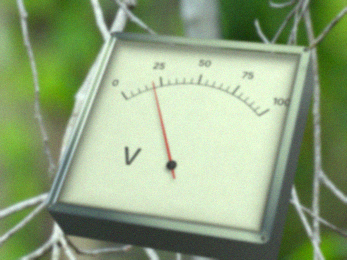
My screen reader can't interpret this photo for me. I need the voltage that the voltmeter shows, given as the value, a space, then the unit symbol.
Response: 20 V
